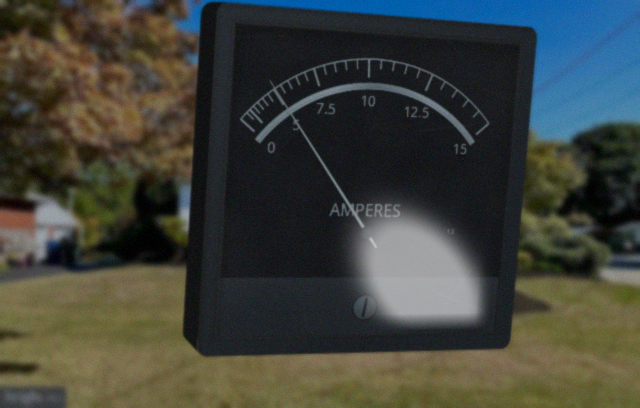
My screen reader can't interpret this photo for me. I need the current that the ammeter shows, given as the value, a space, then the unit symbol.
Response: 5 A
